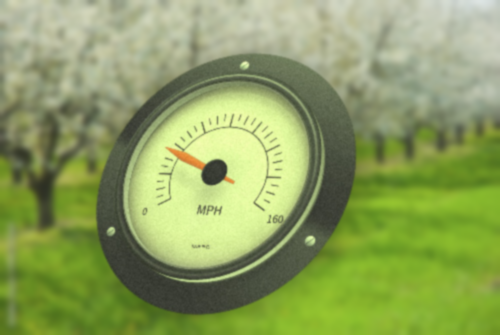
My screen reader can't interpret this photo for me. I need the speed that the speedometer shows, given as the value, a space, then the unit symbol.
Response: 35 mph
